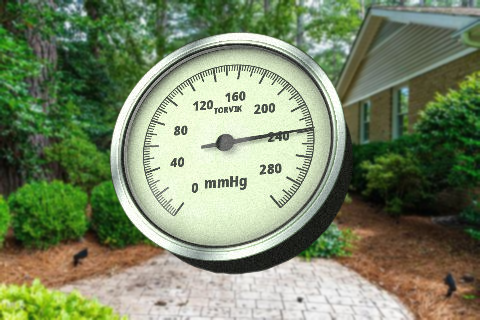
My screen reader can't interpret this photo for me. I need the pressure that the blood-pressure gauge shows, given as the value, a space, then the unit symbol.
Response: 240 mmHg
